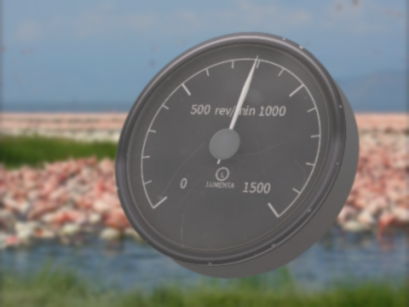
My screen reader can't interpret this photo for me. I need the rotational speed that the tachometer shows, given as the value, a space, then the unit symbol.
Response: 800 rpm
